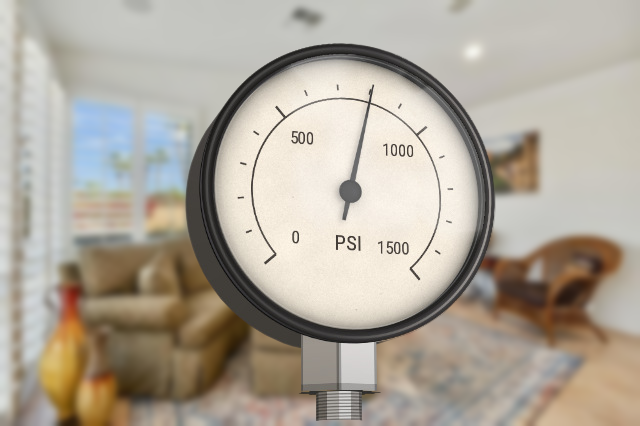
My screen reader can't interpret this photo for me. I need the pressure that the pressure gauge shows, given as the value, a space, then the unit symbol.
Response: 800 psi
